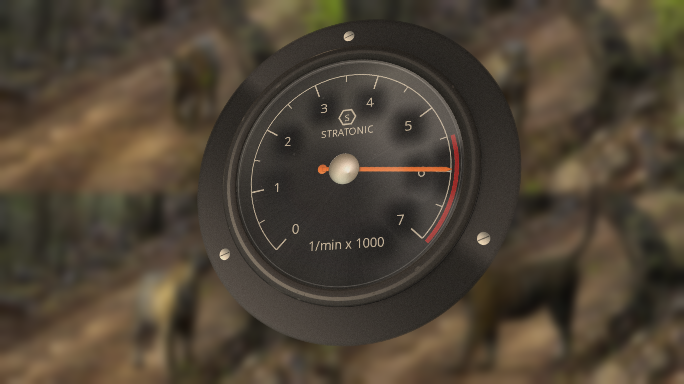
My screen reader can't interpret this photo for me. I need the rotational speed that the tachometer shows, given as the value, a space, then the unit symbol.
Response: 6000 rpm
